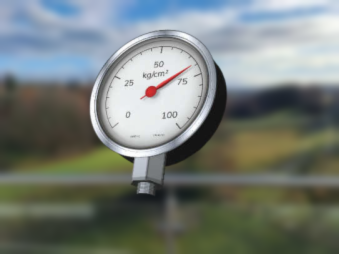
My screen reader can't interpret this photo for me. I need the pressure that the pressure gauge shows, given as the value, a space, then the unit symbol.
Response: 70 kg/cm²
